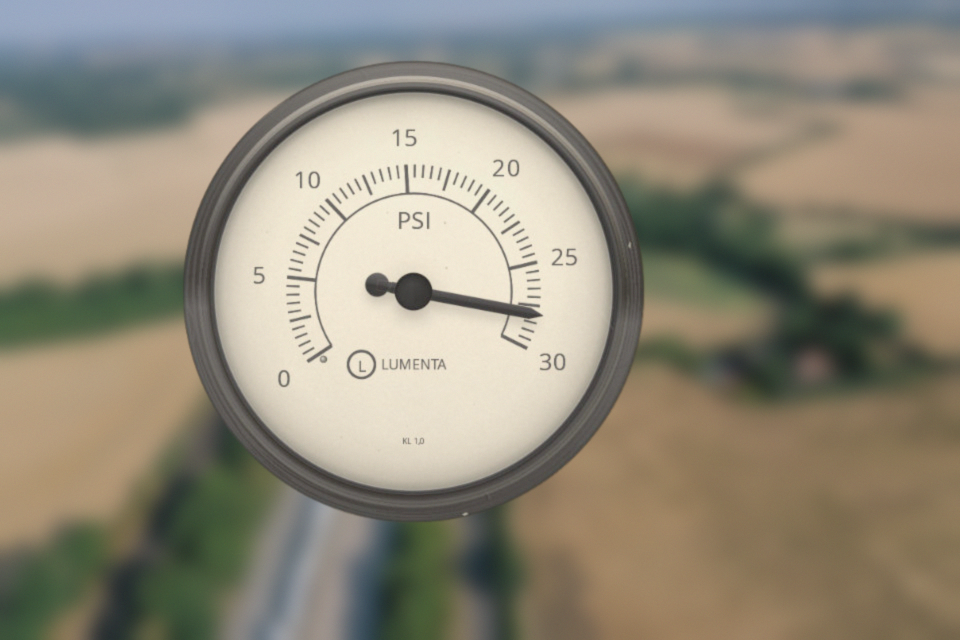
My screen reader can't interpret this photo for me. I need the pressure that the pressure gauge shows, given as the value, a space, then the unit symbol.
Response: 28 psi
